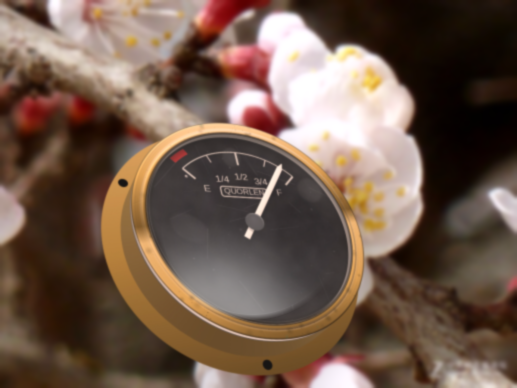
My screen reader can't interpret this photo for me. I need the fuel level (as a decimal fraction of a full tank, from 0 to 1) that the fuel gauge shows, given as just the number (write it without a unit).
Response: 0.875
